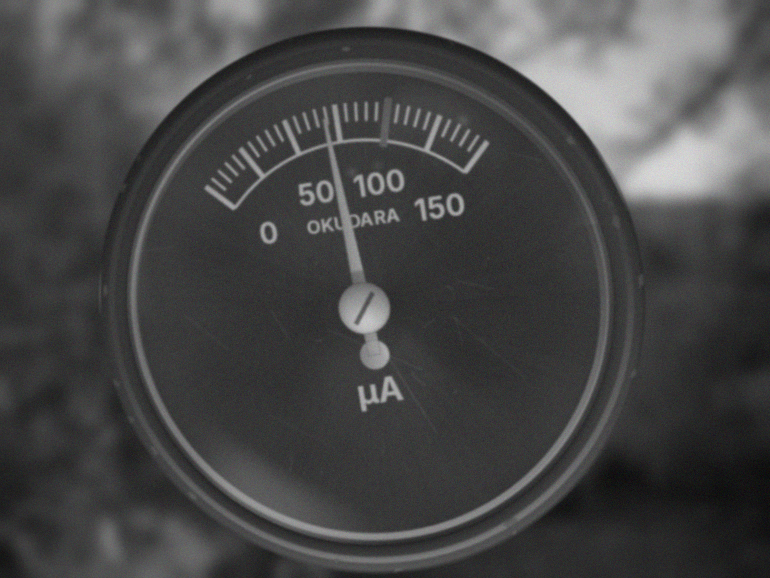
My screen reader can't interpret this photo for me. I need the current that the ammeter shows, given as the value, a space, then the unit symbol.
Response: 70 µA
